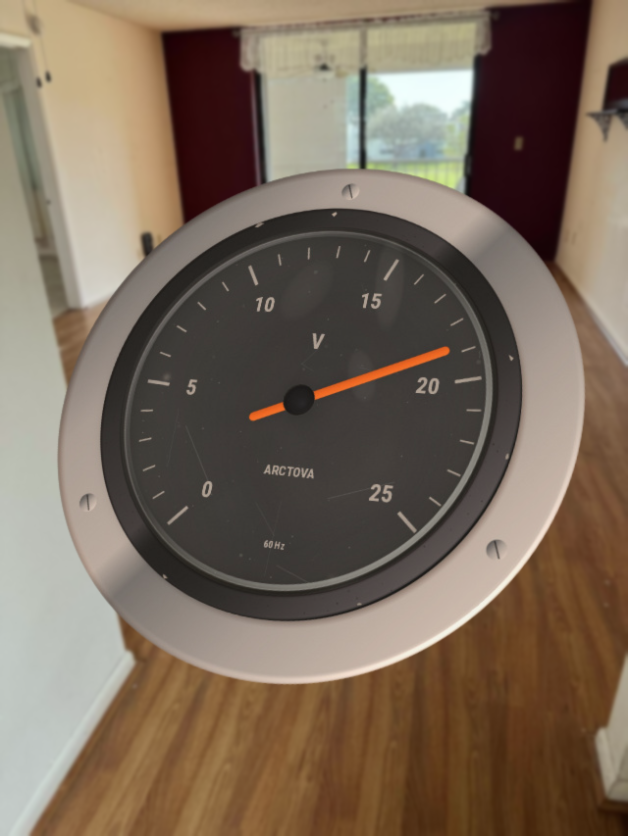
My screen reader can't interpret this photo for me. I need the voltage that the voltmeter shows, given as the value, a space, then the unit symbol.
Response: 19 V
